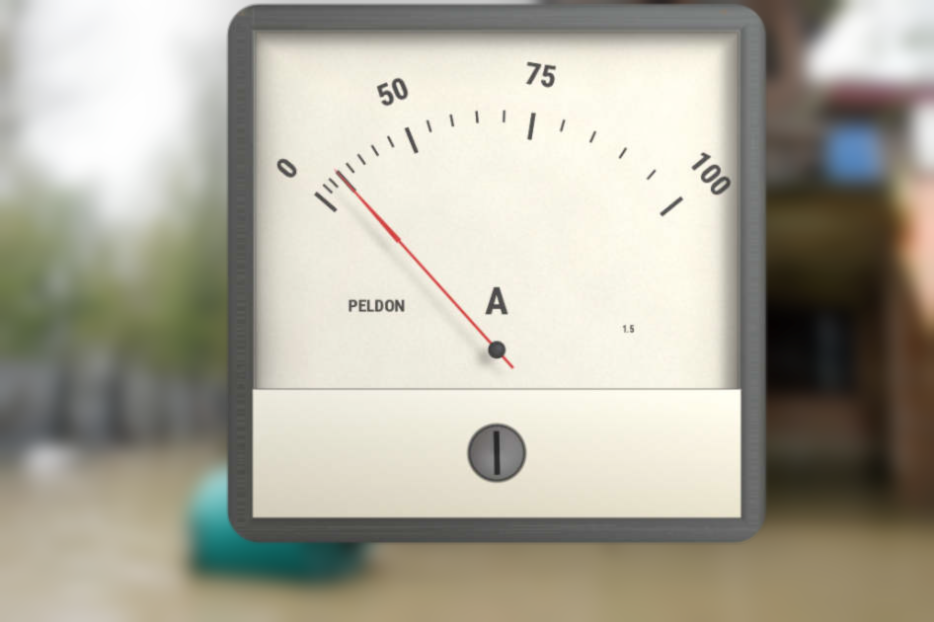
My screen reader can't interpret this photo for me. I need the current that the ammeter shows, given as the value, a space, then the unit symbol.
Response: 25 A
